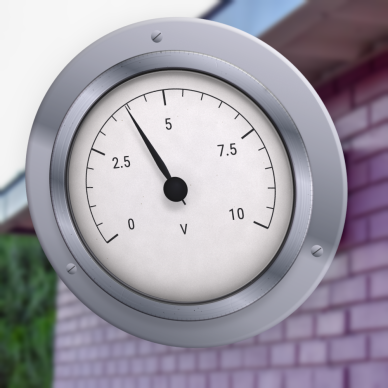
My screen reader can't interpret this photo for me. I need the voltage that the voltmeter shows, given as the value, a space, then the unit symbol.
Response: 4 V
